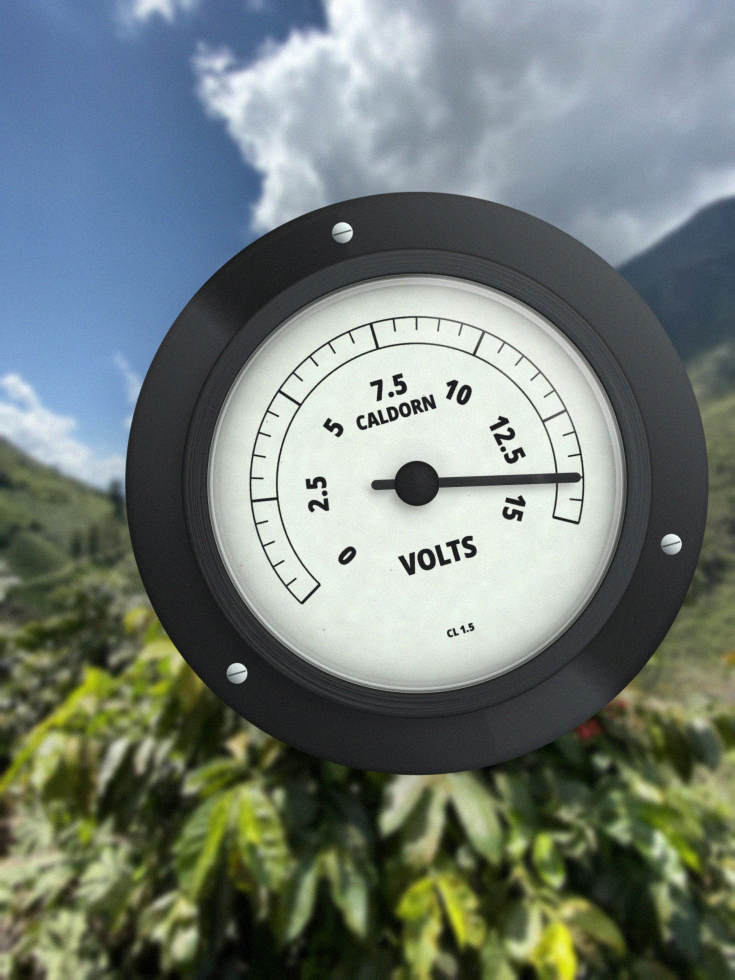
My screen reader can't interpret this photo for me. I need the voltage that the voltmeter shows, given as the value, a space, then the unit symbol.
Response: 14 V
